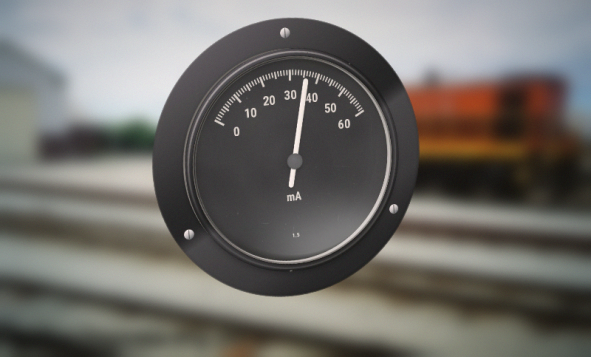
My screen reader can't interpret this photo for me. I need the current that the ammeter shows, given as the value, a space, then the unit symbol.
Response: 35 mA
